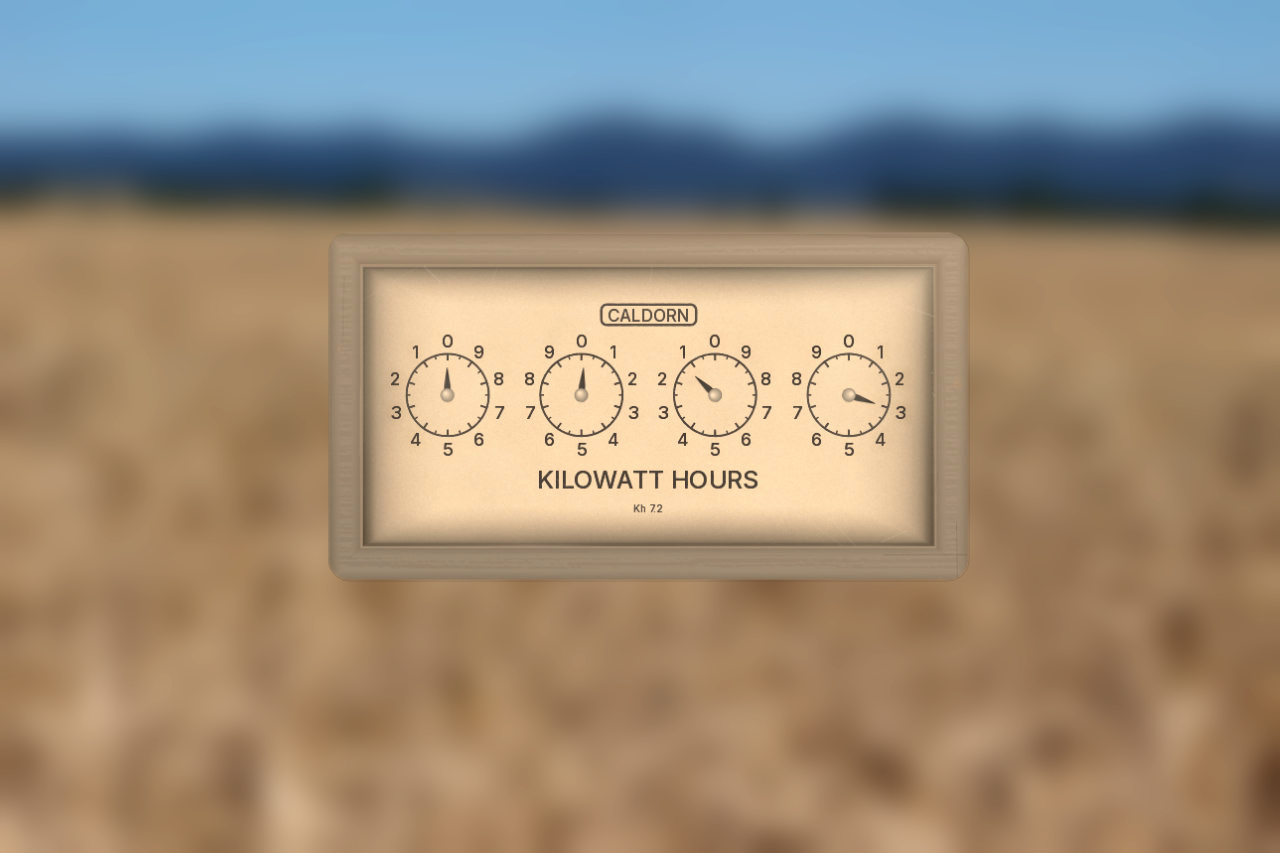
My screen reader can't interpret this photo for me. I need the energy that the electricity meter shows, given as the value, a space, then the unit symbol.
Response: 13 kWh
